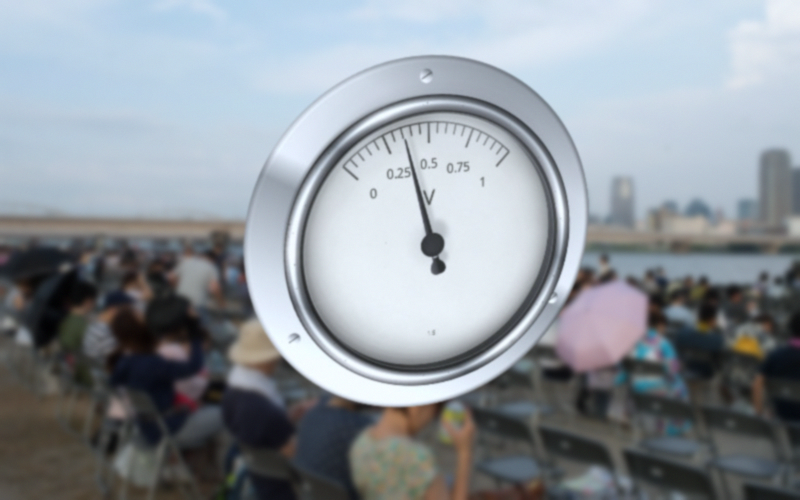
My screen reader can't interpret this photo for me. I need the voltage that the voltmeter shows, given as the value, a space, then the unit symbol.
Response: 0.35 V
